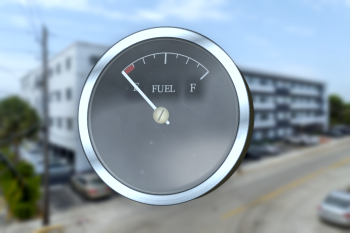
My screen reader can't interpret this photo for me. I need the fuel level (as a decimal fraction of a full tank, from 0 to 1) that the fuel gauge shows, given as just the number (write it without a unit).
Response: 0
